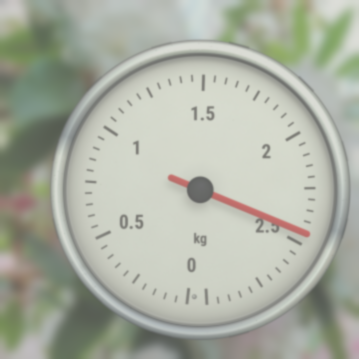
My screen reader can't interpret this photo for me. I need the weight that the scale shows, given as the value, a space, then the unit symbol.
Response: 2.45 kg
